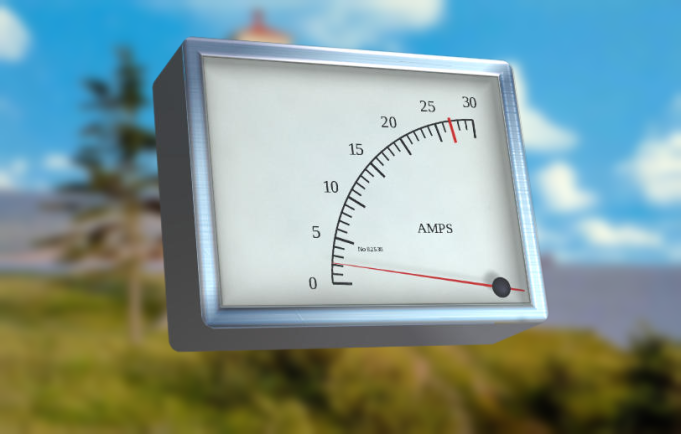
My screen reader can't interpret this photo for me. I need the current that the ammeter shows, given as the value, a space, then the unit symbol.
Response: 2 A
